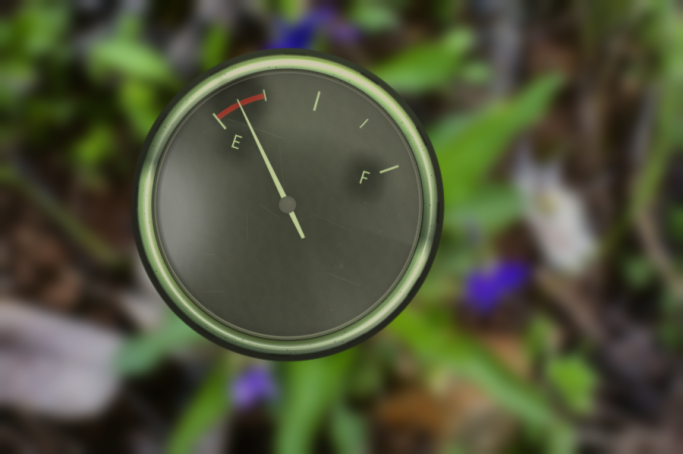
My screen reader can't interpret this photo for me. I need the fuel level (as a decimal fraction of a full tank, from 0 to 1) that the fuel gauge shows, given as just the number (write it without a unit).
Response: 0.125
